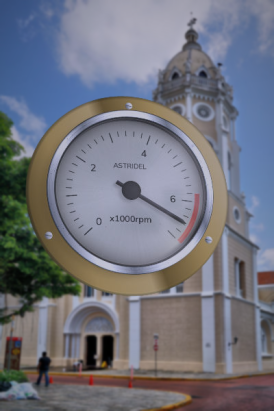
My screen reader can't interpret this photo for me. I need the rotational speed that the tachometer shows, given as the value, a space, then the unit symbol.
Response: 6600 rpm
